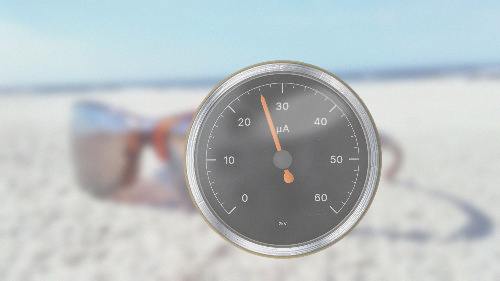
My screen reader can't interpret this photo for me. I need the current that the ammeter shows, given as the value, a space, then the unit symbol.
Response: 26 µA
